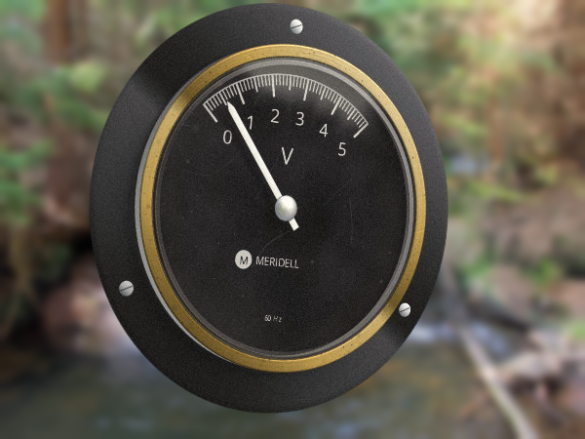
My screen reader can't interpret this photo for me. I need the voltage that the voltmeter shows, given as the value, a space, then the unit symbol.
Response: 0.5 V
